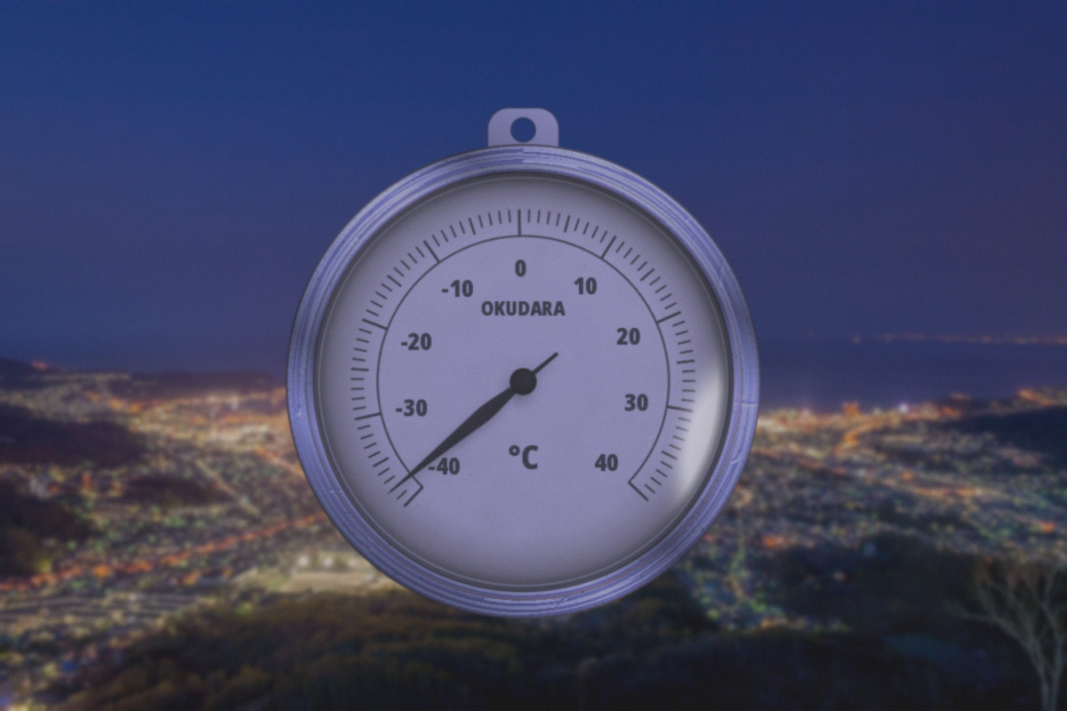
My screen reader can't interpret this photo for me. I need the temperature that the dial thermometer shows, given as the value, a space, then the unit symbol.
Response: -38 °C
